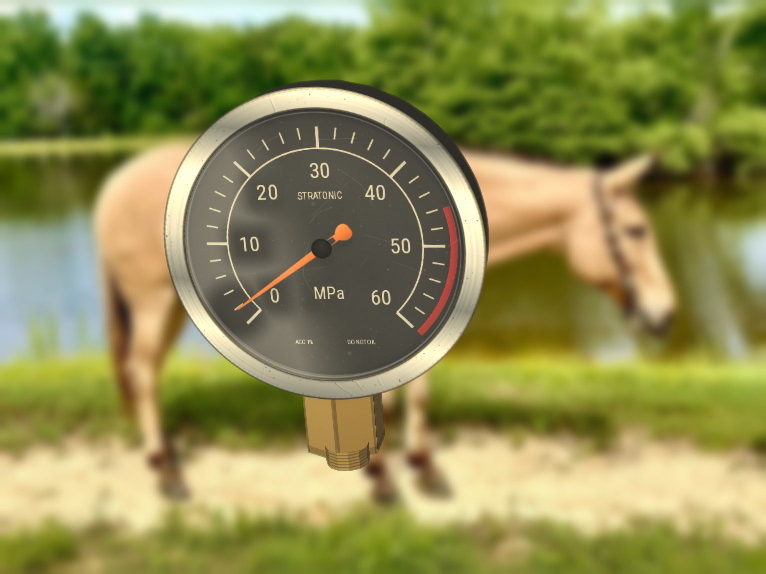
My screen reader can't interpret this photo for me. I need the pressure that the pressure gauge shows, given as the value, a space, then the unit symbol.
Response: 2 MPa
